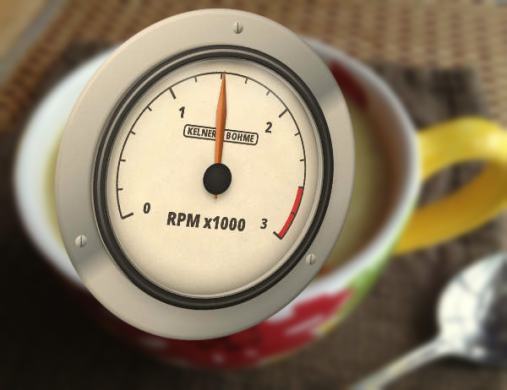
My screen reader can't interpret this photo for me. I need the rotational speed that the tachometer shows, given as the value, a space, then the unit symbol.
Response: 1400 rpm
